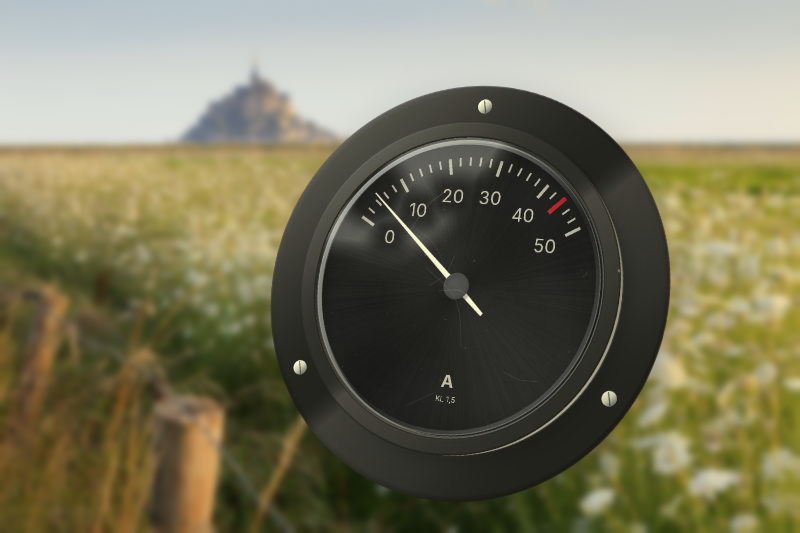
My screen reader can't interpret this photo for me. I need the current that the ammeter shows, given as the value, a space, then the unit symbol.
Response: 5 A
